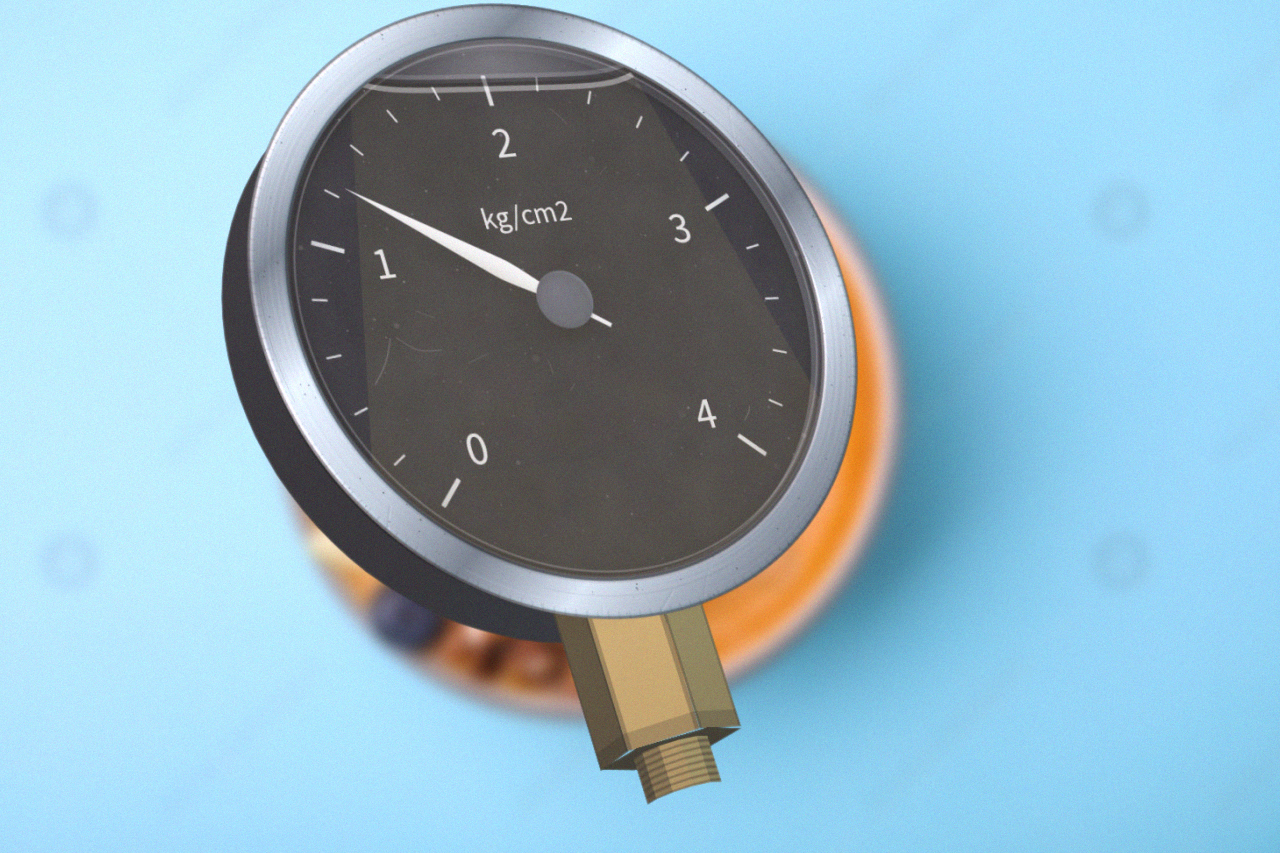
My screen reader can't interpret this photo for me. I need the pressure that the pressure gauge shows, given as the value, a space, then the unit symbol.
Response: 1.2 kg/cm²
